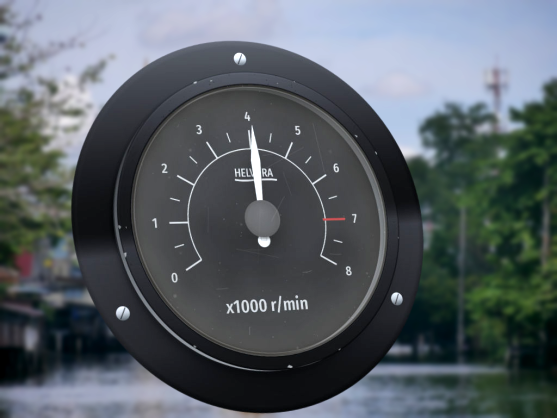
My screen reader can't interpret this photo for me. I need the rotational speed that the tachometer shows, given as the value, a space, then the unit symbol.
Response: 4000 rpm
